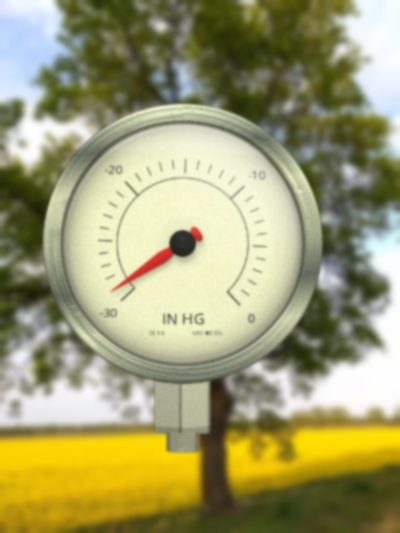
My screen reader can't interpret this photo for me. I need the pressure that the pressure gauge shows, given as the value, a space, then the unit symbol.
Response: -29 inHg
